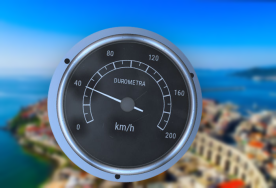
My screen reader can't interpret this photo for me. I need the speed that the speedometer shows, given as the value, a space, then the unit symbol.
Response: 40 km/h
